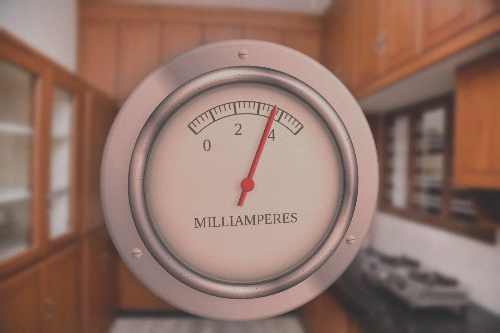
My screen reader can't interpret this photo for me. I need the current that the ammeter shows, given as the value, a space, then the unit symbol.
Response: 3.6 mA
